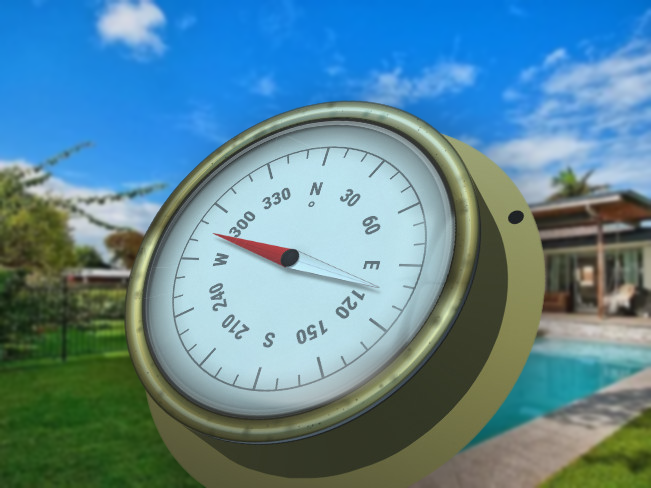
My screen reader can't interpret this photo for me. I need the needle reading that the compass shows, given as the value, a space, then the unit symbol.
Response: 285 °
